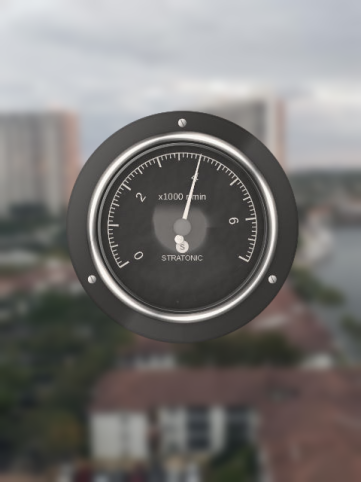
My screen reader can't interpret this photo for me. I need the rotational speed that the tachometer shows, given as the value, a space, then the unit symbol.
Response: 4000 rpm
